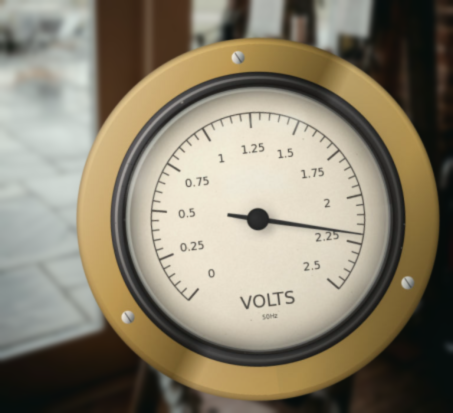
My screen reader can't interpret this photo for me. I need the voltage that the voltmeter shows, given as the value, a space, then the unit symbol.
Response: 2.2 V
